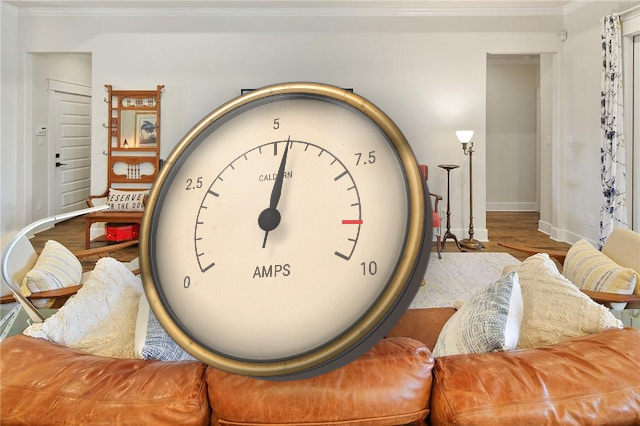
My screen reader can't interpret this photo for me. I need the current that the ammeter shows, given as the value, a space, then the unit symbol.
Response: 5.5 A
